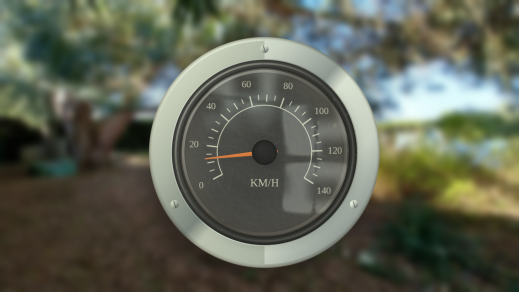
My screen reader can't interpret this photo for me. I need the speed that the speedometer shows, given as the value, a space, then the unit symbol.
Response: 12.5 km/h
